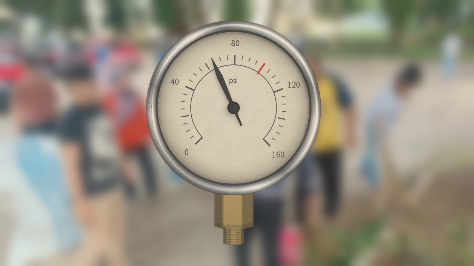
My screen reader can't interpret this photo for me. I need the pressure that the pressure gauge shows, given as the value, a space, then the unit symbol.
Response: 65 psi
